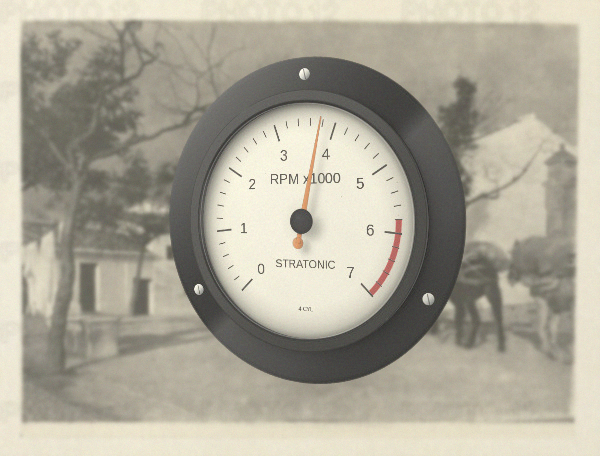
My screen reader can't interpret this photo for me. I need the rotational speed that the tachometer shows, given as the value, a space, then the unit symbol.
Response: 3800 rpm
